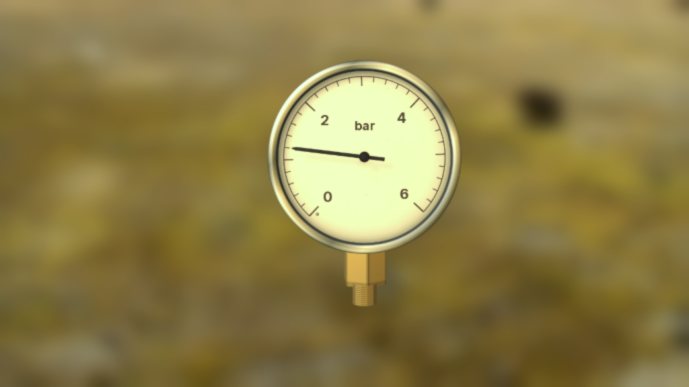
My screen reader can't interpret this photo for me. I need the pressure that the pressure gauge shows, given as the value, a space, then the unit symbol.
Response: 1.2 bar
